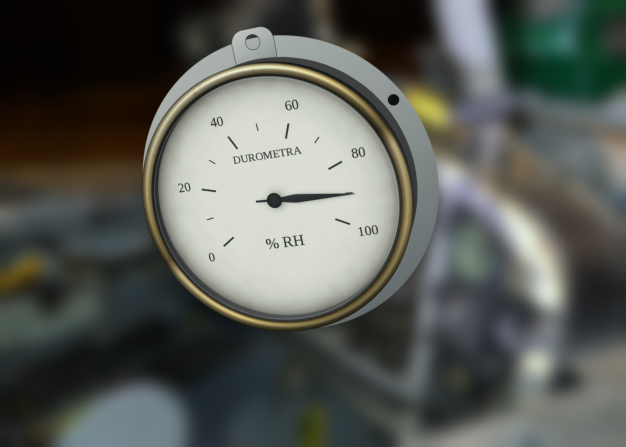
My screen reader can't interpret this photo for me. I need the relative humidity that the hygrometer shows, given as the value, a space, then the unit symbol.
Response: 90 %
